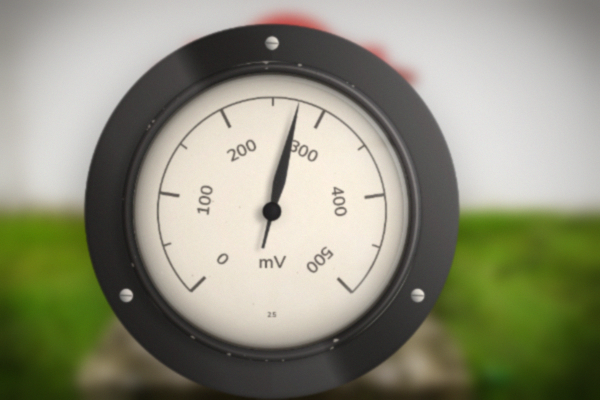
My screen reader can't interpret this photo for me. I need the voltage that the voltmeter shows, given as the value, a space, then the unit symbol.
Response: 275 mV
